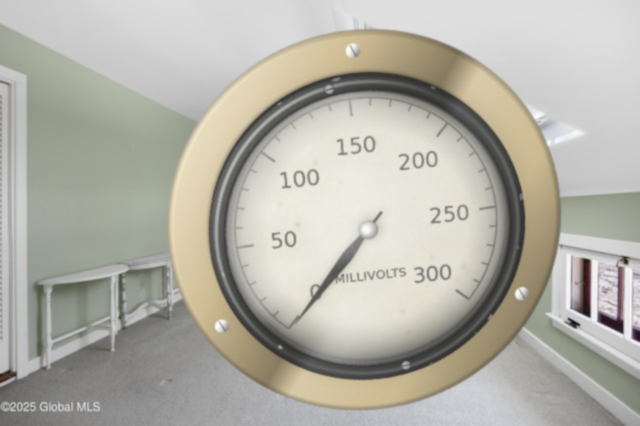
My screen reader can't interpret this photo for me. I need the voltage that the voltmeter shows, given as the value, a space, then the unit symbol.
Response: 0 mV
